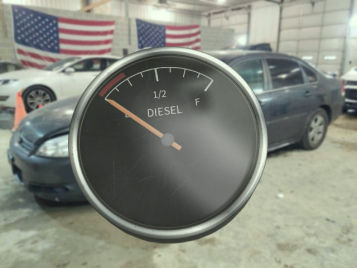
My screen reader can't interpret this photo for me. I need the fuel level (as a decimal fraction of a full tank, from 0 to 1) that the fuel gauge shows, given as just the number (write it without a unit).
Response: 0
